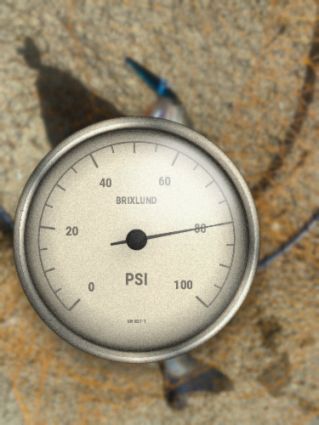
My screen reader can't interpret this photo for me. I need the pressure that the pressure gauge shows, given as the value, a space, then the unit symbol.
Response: 80 psi
